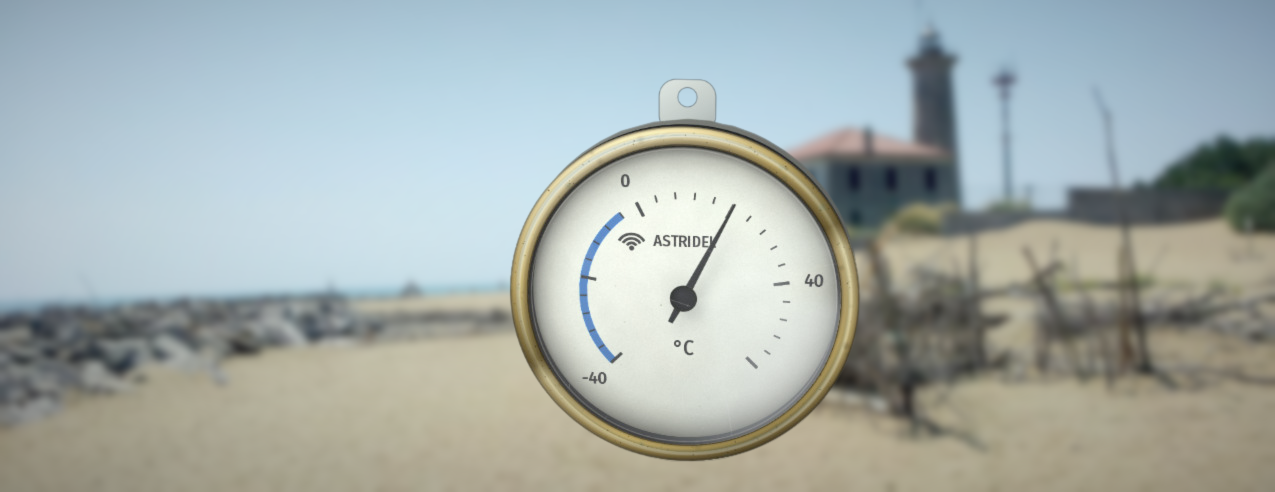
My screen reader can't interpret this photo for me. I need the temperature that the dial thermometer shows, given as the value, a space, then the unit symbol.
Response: 20 °C
